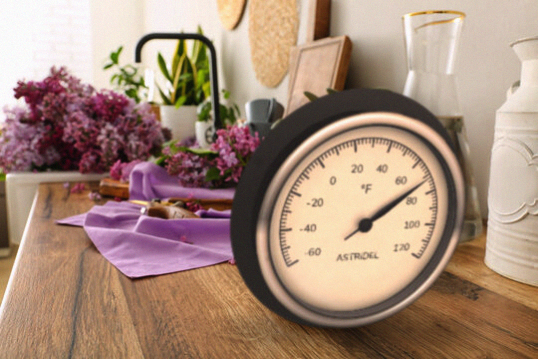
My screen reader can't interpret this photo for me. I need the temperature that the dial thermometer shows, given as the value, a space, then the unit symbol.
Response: 70 °F
